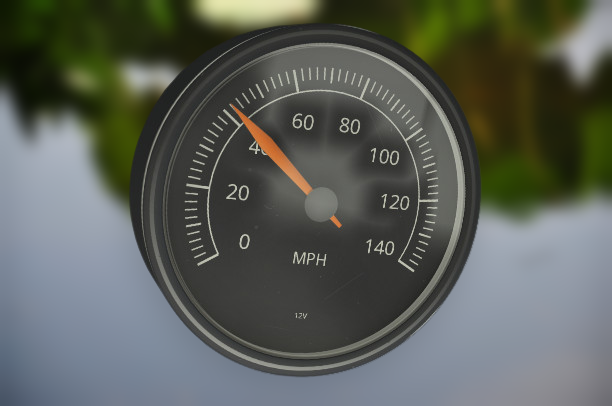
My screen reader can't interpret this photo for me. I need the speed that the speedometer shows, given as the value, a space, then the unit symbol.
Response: 42 mph
